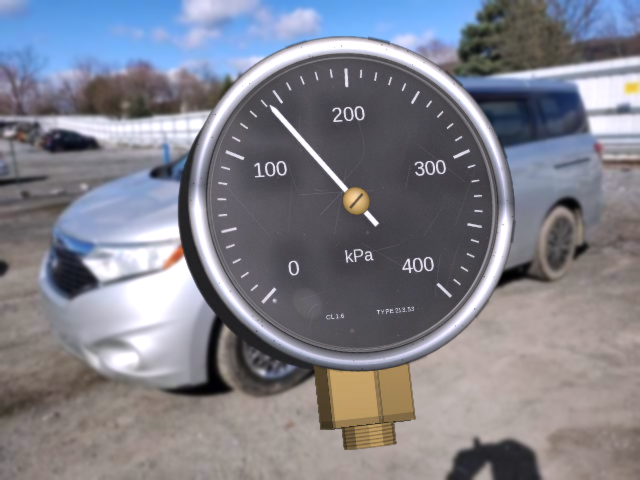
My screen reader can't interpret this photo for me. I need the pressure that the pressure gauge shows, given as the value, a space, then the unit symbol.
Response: 140 kPa
